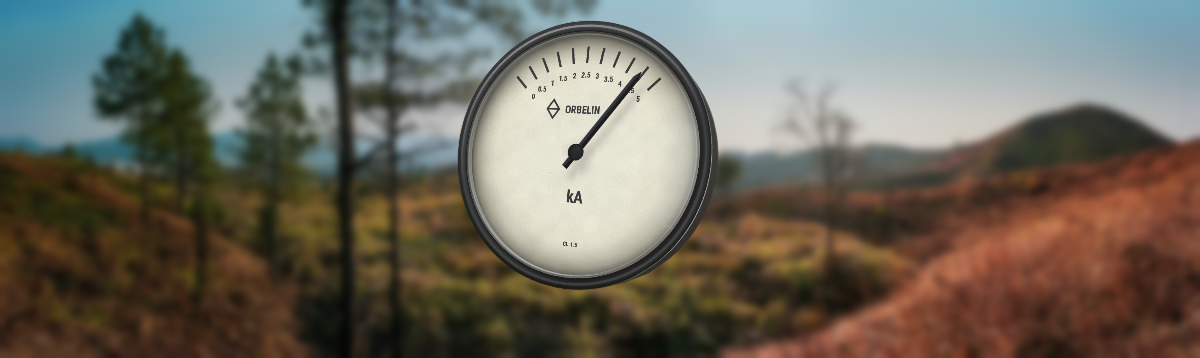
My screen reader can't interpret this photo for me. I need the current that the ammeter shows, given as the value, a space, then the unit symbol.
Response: 4.5 kA
